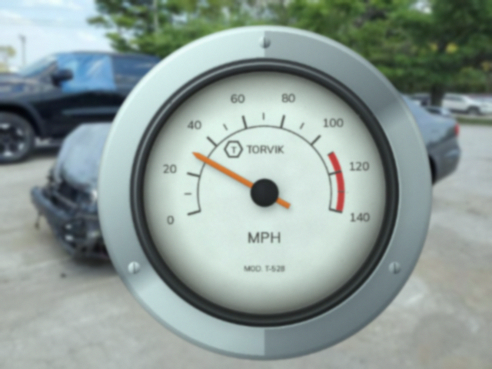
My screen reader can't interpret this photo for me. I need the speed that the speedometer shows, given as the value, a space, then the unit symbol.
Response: 30 mph
